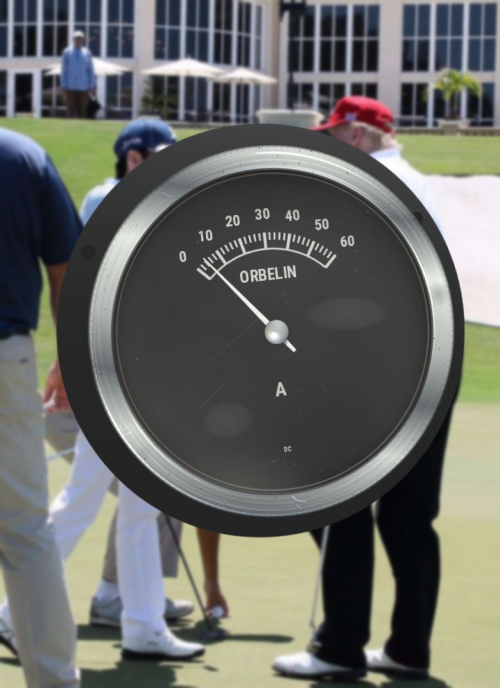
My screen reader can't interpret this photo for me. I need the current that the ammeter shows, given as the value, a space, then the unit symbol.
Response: 4 A
